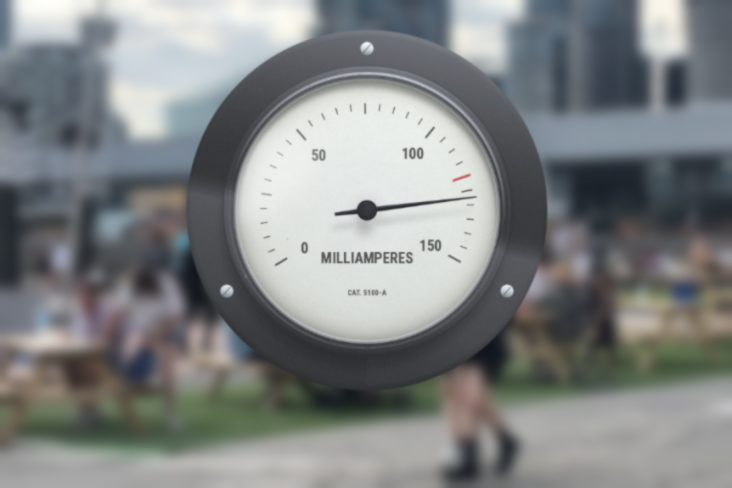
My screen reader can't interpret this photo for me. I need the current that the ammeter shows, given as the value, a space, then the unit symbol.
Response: 127.5 mA
